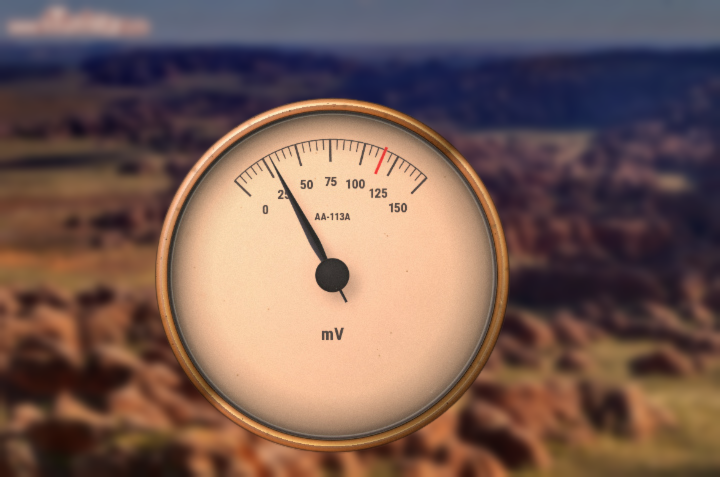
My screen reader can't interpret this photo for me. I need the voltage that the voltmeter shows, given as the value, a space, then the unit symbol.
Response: 30 mV
